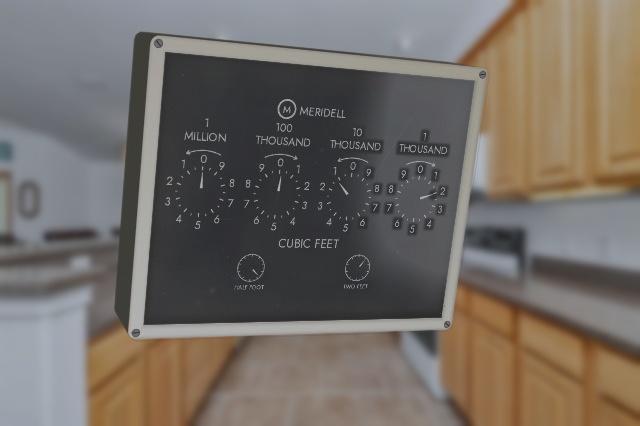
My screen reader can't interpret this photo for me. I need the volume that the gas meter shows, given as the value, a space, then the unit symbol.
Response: 1200 ft³
